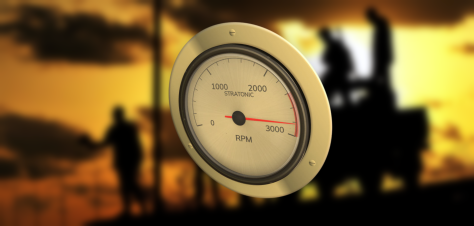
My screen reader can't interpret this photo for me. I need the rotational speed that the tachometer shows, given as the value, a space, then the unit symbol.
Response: 2800 rpm
